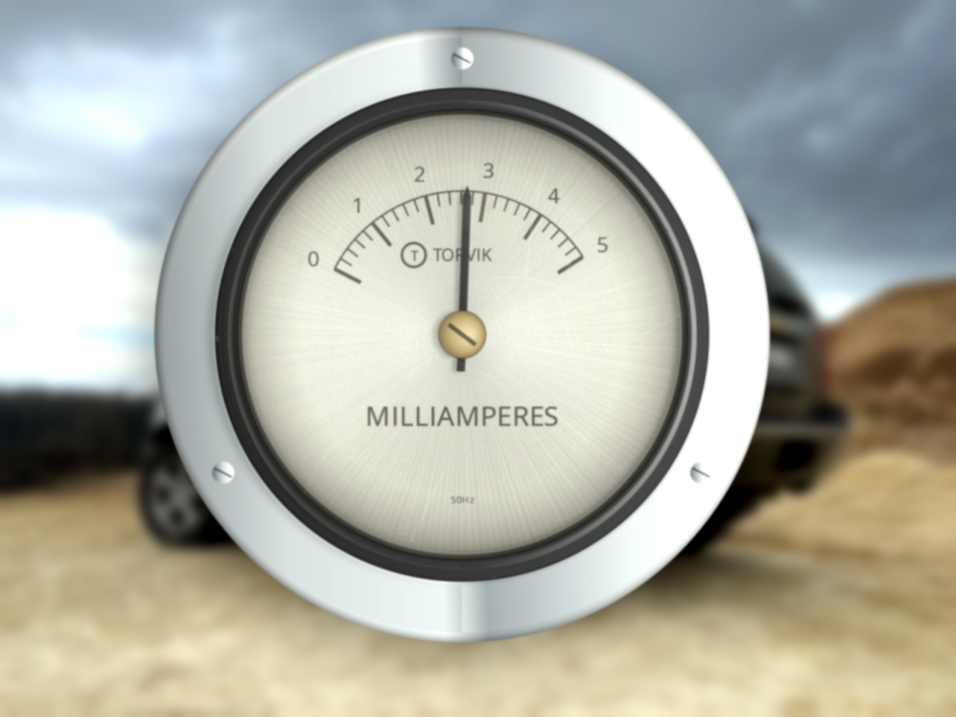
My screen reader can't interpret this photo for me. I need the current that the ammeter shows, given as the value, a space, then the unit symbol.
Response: 2.7 mA
